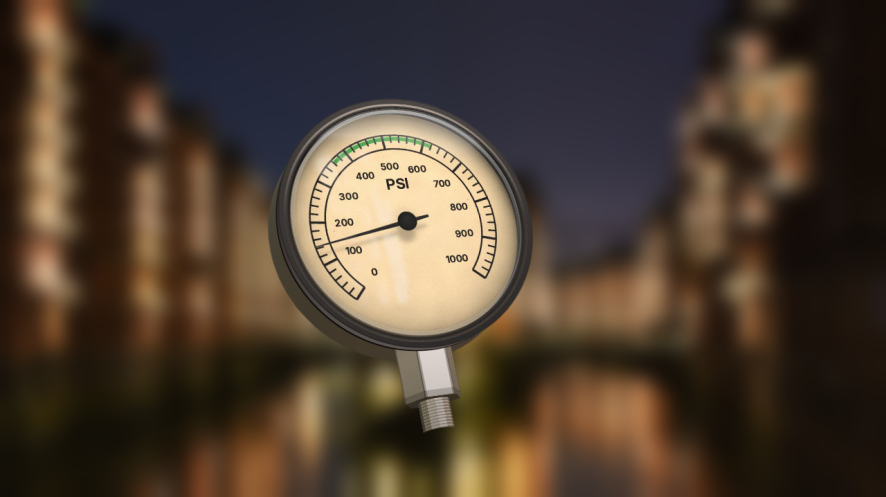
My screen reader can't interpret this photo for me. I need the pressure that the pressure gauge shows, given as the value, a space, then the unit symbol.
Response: 140 psi
